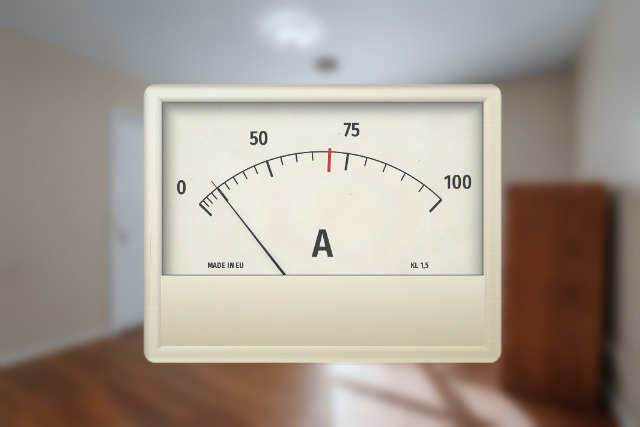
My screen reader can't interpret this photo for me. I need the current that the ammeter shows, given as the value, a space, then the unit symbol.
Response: 25 A
